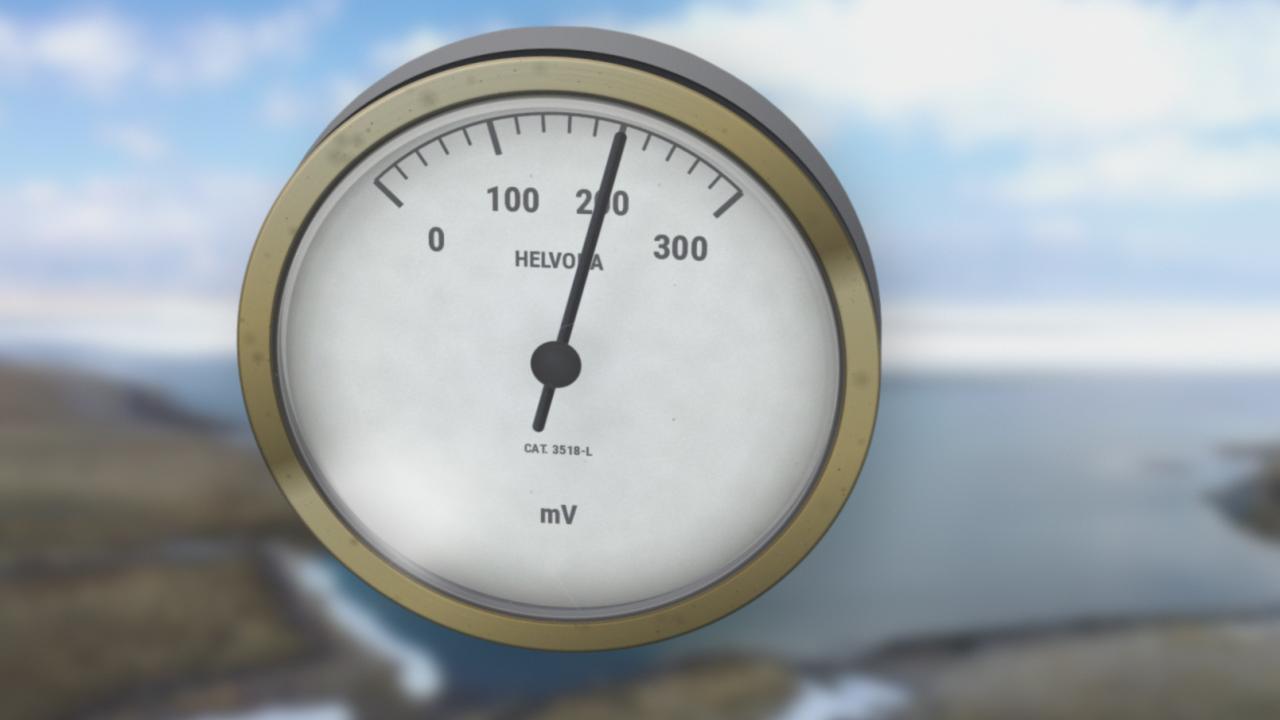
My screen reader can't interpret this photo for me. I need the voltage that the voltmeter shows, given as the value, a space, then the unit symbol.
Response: 200 mV
